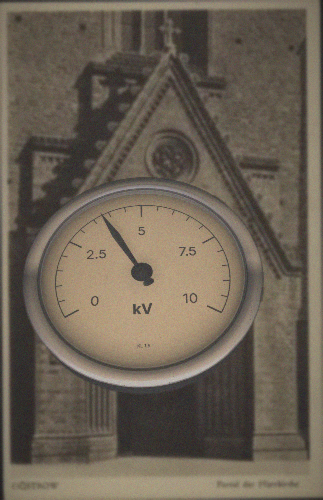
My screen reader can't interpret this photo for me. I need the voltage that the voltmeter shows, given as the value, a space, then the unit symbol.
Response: 3.75 kV
